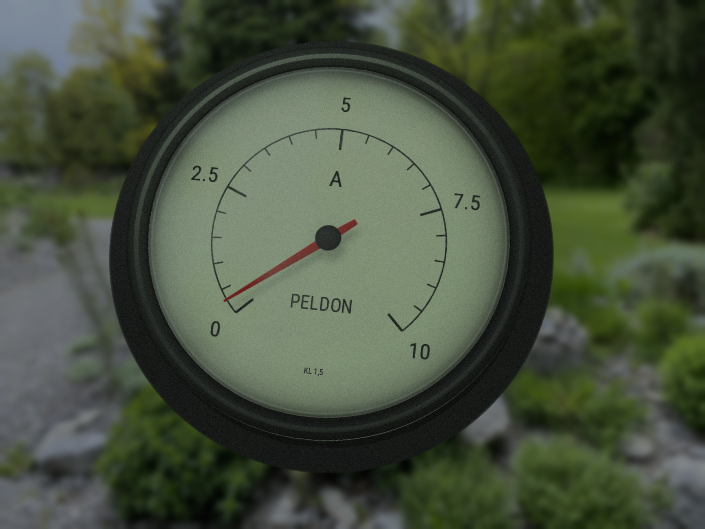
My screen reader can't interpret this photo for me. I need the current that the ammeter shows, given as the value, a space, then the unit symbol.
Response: 0.25 A
